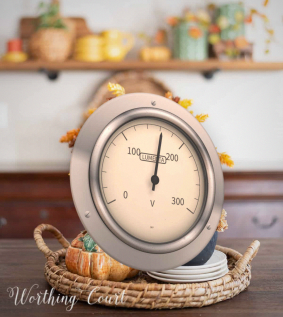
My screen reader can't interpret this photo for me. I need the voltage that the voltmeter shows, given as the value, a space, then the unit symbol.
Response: 160 V
